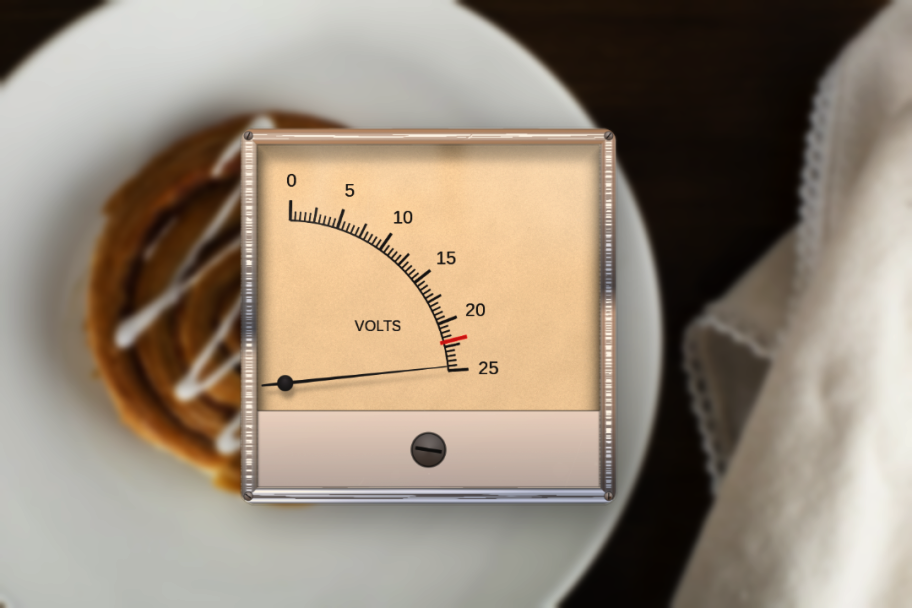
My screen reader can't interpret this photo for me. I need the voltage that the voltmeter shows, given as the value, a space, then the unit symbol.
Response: 24.5 V
